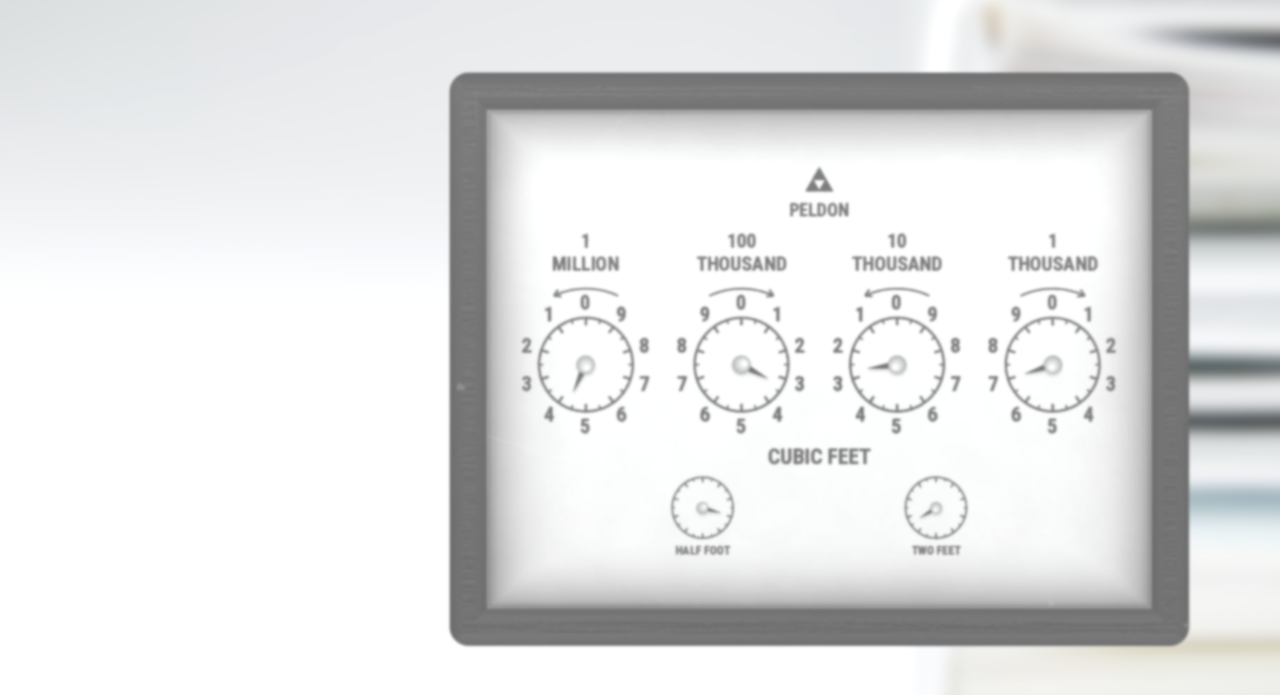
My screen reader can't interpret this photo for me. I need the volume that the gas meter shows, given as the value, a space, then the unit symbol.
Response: 432700 ft³
